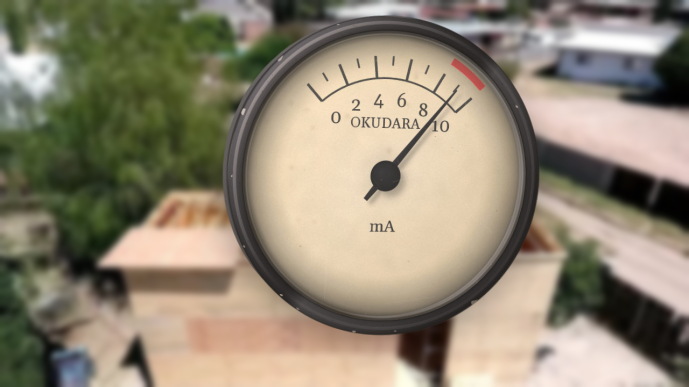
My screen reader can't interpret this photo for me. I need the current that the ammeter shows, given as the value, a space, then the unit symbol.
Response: 9 mA
